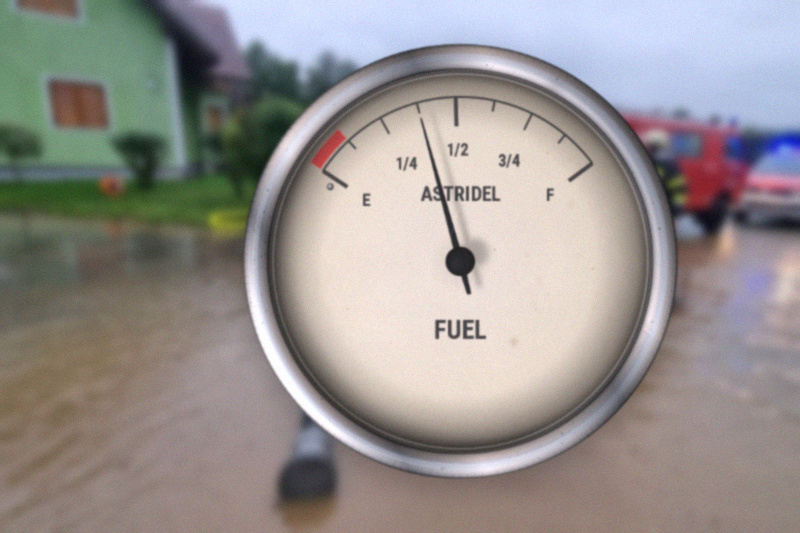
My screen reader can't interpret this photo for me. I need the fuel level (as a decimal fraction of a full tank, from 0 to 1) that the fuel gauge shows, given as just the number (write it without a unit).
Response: 0.375
